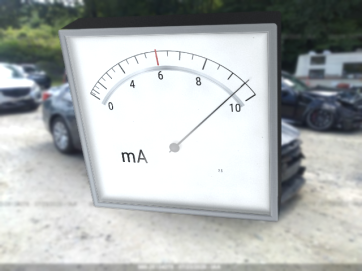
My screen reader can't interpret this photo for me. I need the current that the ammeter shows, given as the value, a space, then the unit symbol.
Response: 9.5 mA
